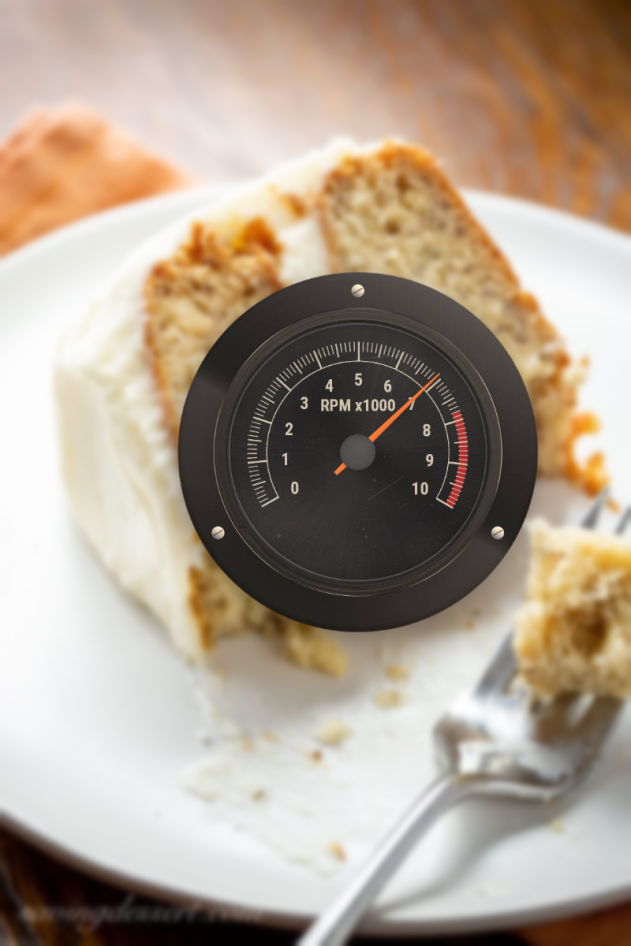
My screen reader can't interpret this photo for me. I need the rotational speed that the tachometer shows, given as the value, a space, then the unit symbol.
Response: 6900 rpm
